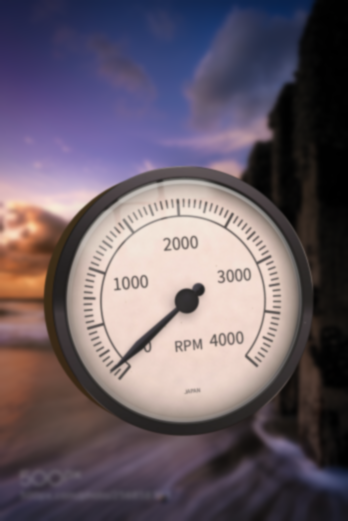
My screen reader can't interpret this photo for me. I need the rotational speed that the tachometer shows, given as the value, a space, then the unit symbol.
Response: 100 rpm
